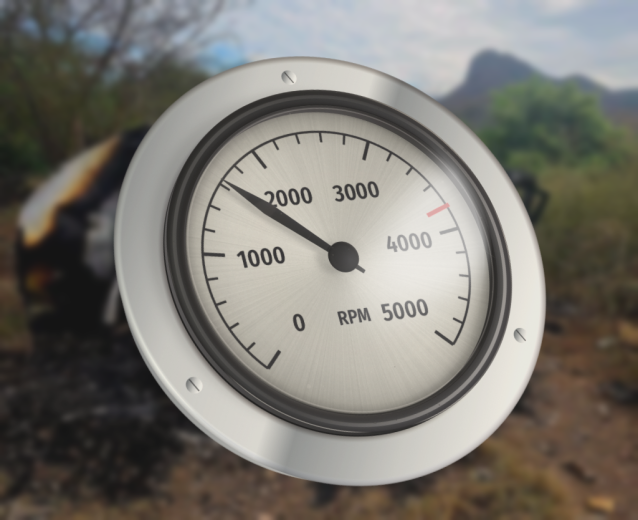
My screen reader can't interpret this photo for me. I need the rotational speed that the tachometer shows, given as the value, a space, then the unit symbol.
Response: 1600 rpm
